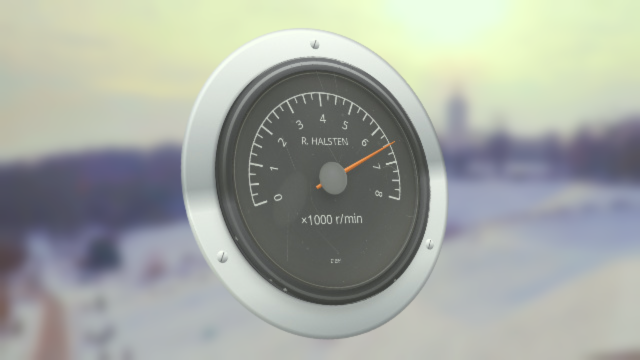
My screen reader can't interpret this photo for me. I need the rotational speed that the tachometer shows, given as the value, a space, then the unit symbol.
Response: 6500 rpm
